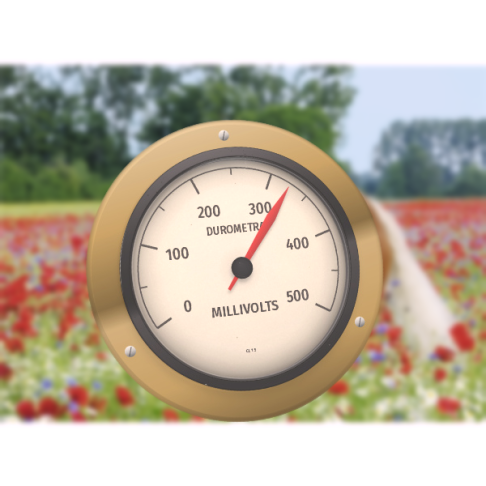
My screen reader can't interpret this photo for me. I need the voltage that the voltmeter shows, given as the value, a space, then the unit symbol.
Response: 325 mV
